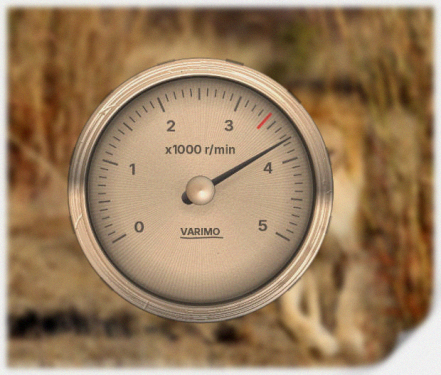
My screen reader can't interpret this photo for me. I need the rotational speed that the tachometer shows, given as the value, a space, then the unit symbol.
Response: 3750 rpm
